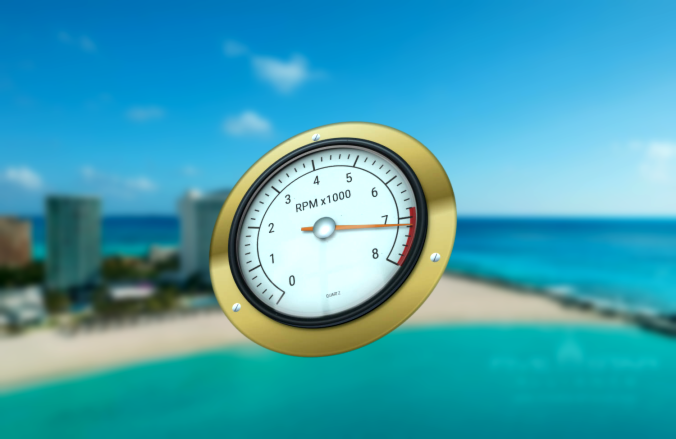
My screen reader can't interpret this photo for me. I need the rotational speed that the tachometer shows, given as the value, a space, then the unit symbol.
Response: 7200 rpm
